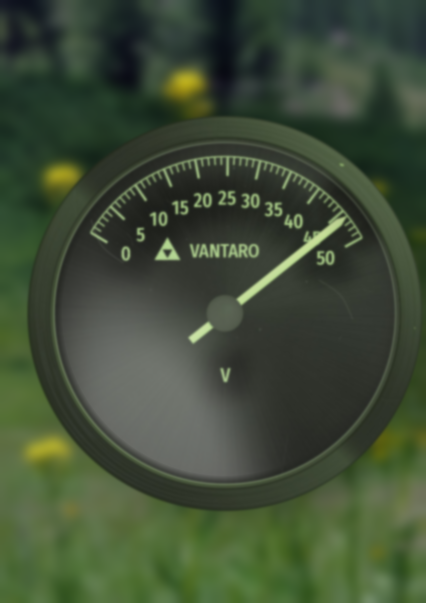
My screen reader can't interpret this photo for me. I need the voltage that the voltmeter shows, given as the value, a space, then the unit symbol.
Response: 46 V
